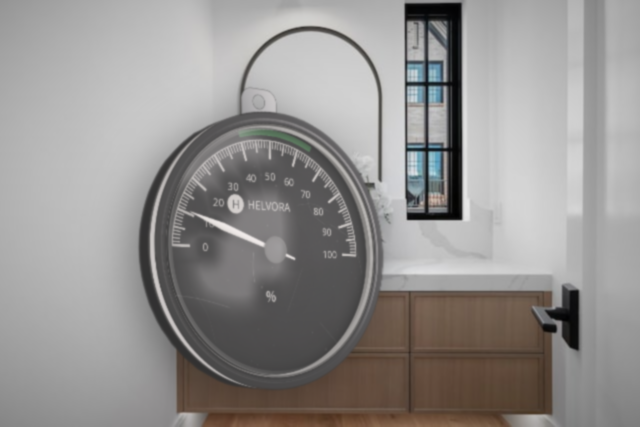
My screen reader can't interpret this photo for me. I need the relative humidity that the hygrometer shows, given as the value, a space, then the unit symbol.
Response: 10 %
